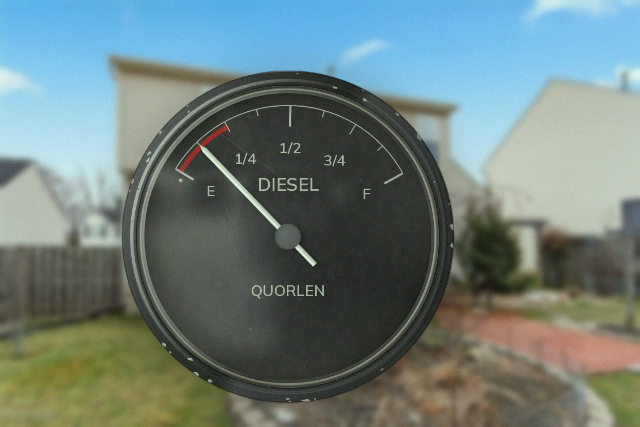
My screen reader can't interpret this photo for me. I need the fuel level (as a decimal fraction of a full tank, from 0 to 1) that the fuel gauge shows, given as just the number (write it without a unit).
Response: 0.125
